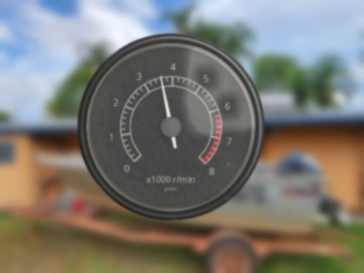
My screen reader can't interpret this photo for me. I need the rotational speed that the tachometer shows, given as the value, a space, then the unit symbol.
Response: 3600 rpm
